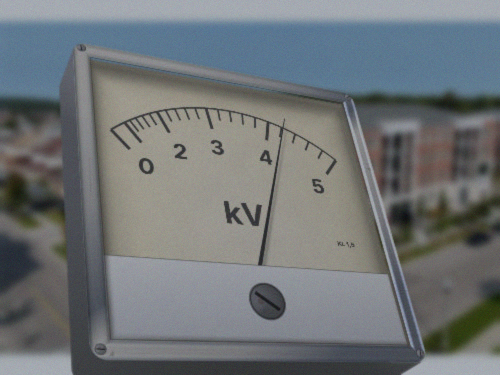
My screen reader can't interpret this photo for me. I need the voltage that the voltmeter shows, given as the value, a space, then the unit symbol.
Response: 4.2 kV
